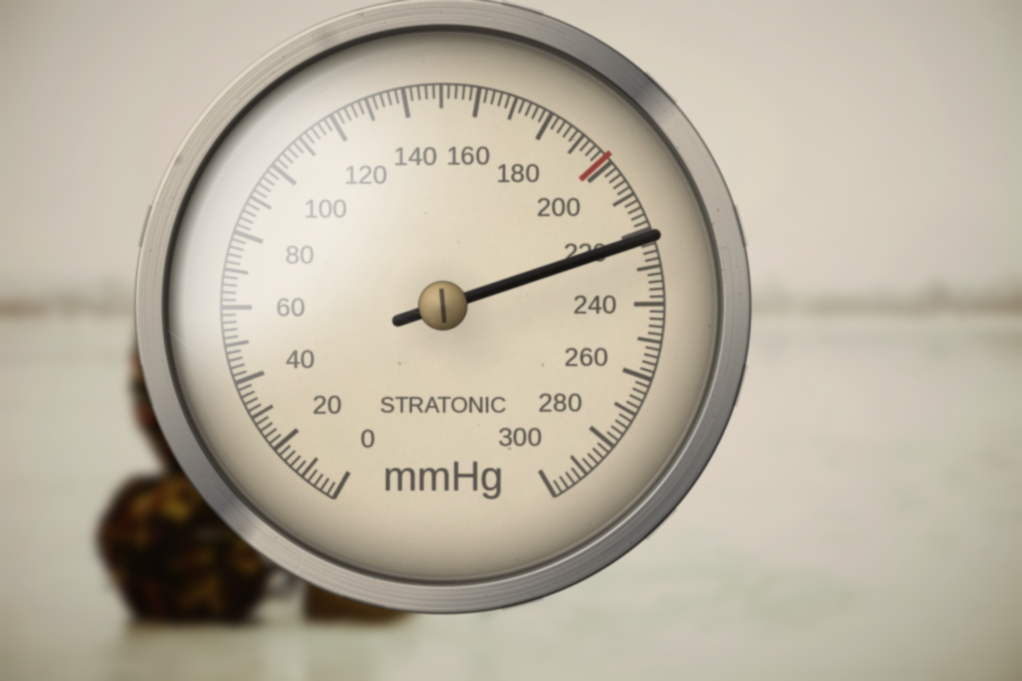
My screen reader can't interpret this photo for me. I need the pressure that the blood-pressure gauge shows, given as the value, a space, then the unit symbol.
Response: 222 mmHg
